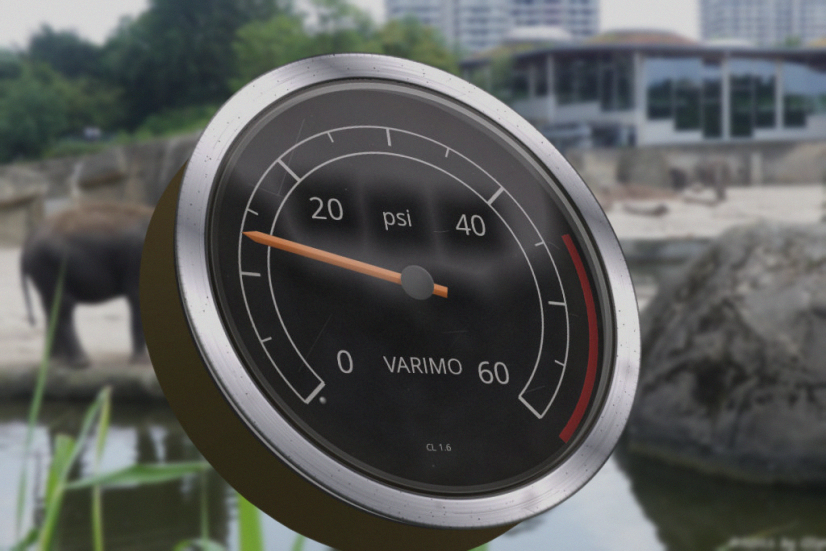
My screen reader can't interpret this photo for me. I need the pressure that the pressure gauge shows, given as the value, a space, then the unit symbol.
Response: 12.5 psi
